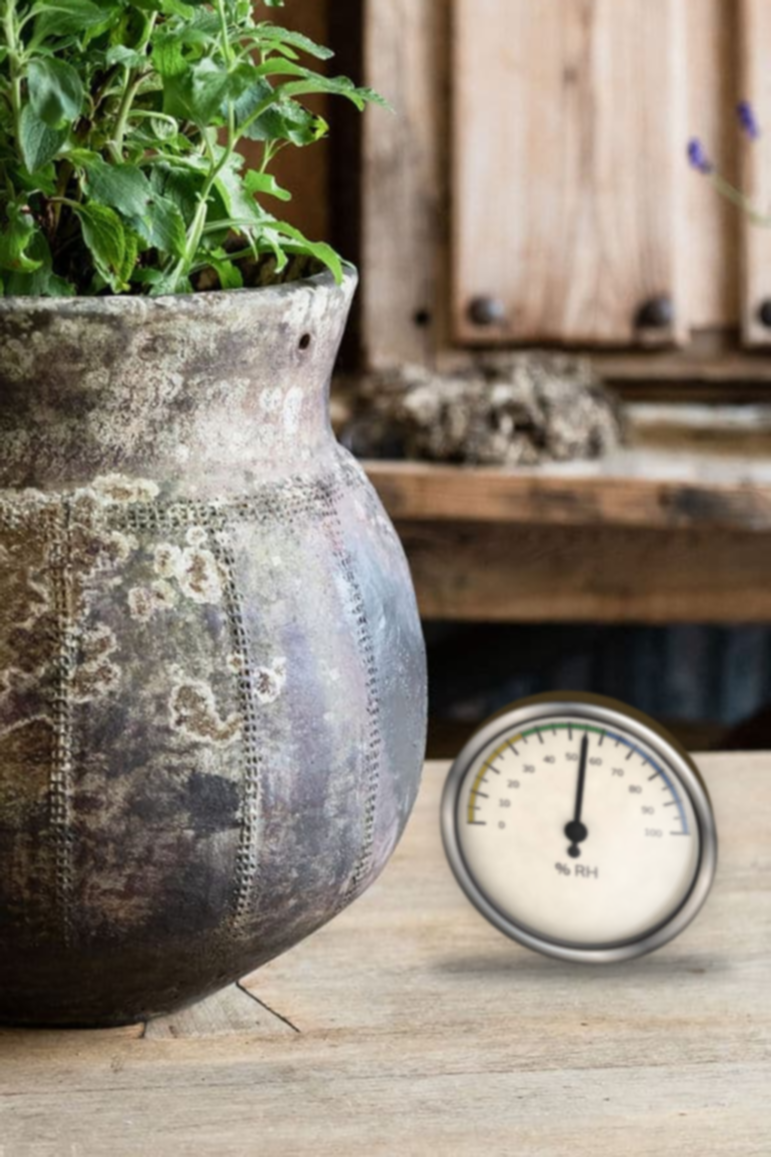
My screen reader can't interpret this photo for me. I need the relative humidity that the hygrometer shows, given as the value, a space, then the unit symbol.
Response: 55 %
